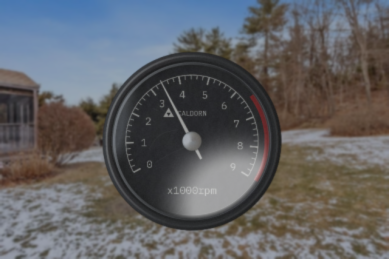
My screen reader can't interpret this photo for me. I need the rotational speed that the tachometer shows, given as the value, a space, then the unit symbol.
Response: 3400 rpm
